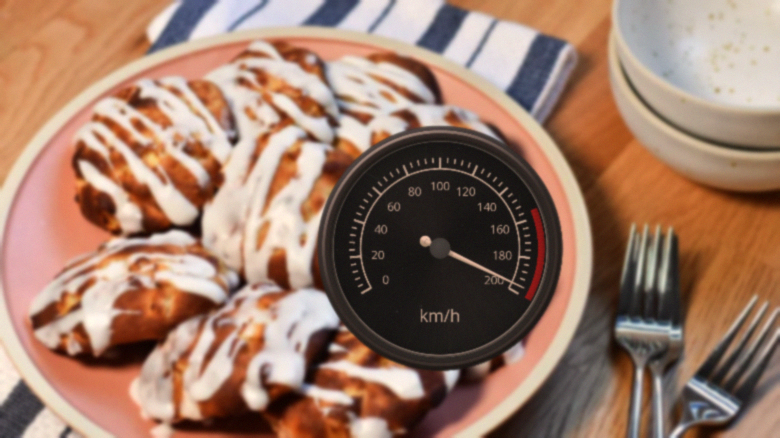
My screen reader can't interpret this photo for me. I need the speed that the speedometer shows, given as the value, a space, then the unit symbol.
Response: 196 km/h
